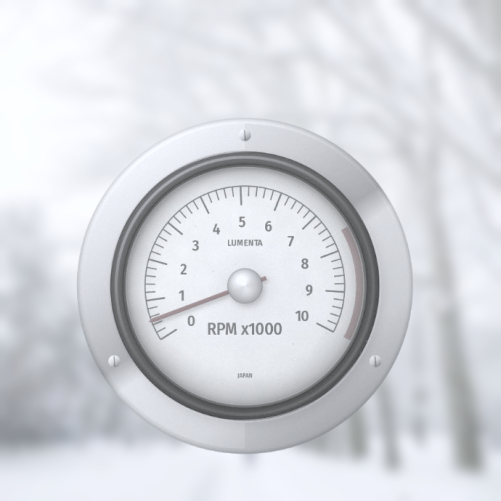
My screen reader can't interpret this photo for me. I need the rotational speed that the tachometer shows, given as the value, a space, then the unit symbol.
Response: 500 rpm
